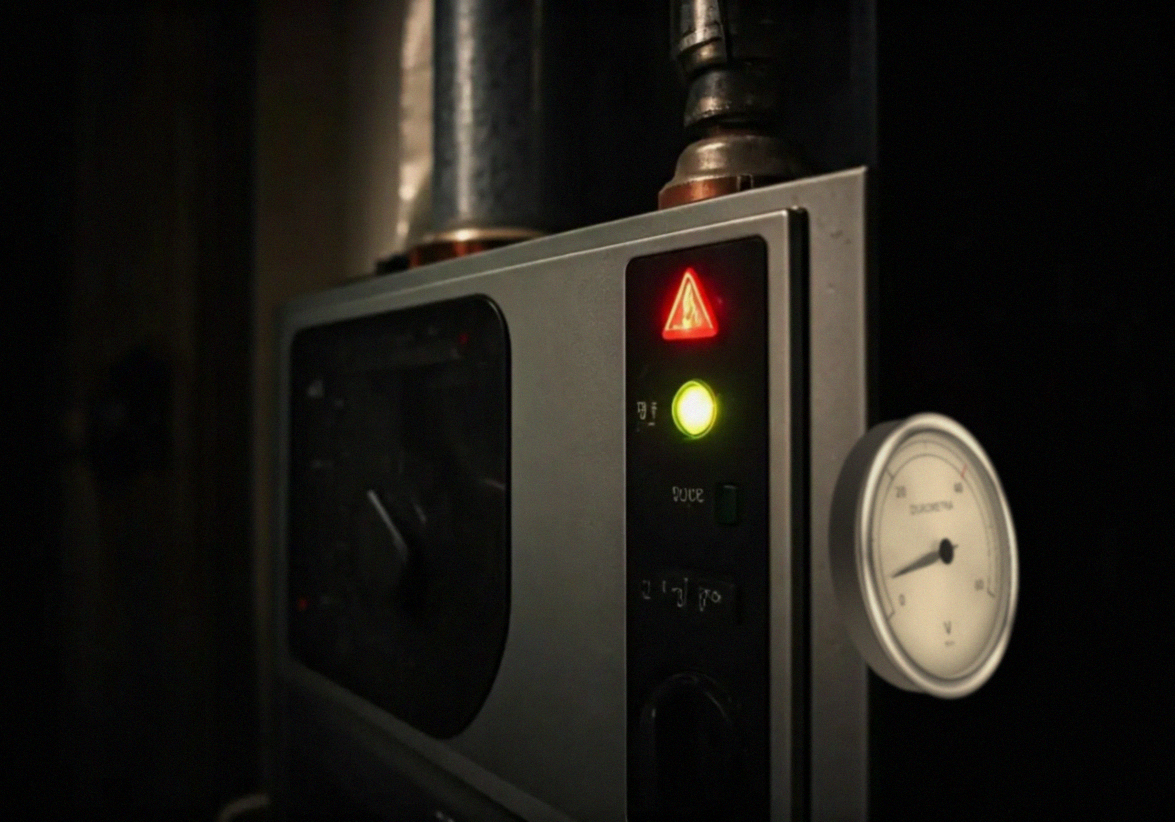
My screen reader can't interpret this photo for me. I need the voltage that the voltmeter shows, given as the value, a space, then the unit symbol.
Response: 5 V
